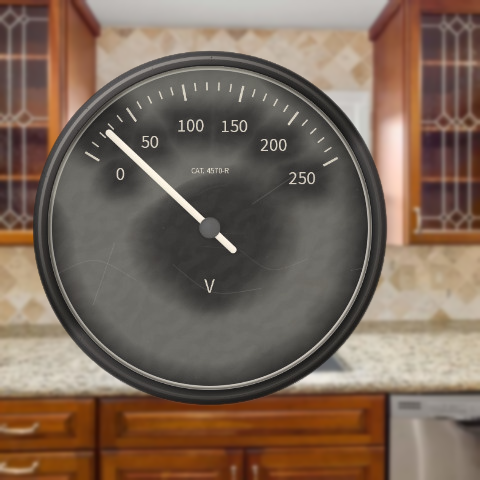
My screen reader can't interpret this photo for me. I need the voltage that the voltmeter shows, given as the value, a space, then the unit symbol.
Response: 25 V
